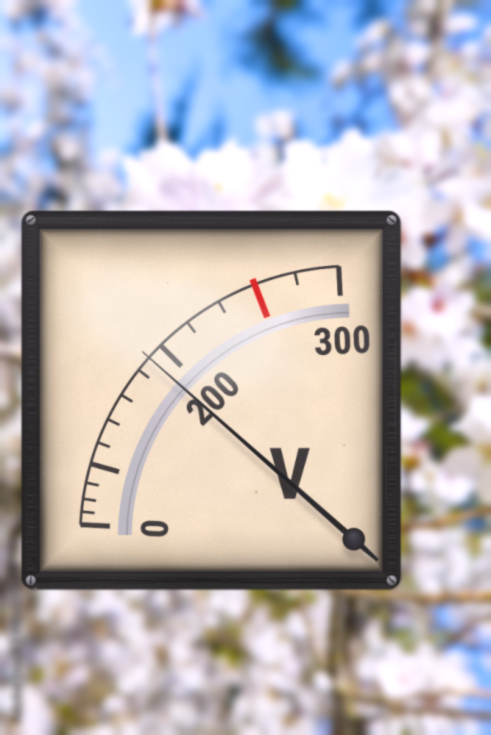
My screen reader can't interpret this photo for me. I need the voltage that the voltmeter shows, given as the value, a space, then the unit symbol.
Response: 190 V
